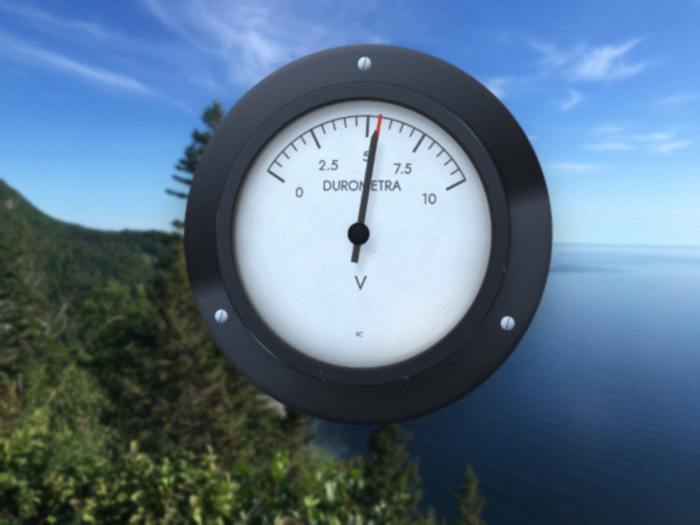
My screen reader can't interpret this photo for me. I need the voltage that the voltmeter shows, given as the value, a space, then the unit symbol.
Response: 5.5 V
